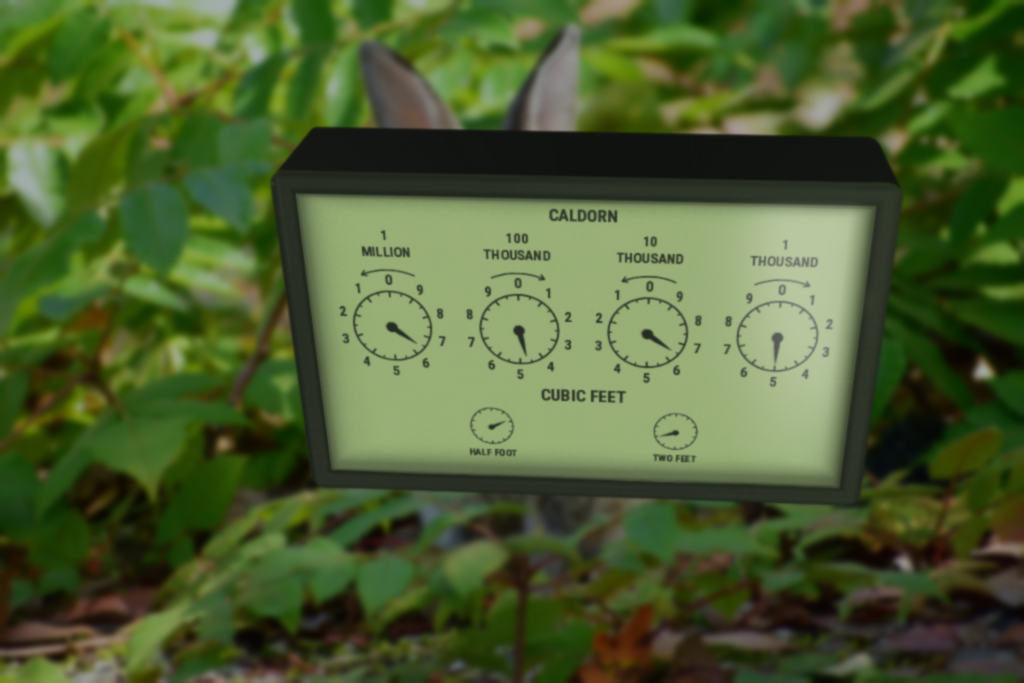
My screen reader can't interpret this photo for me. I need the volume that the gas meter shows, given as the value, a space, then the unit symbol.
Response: 646500 ft³
